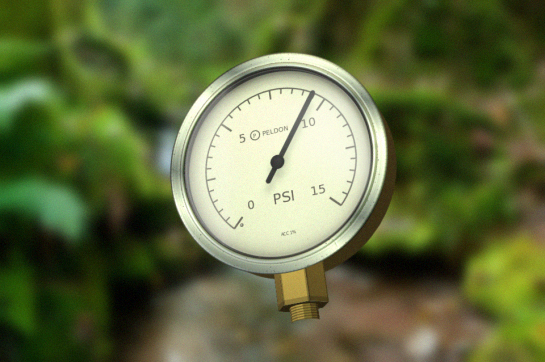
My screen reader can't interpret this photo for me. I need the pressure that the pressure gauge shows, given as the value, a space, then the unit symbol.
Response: 9.5 psi
